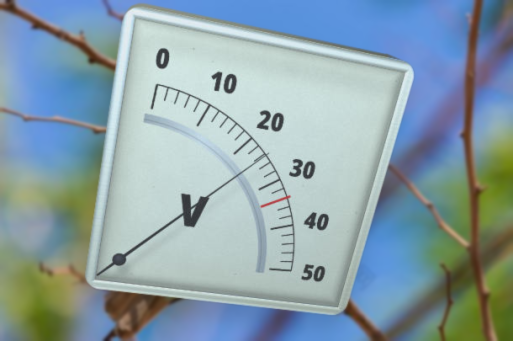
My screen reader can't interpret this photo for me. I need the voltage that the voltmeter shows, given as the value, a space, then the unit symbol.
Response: 24 V
